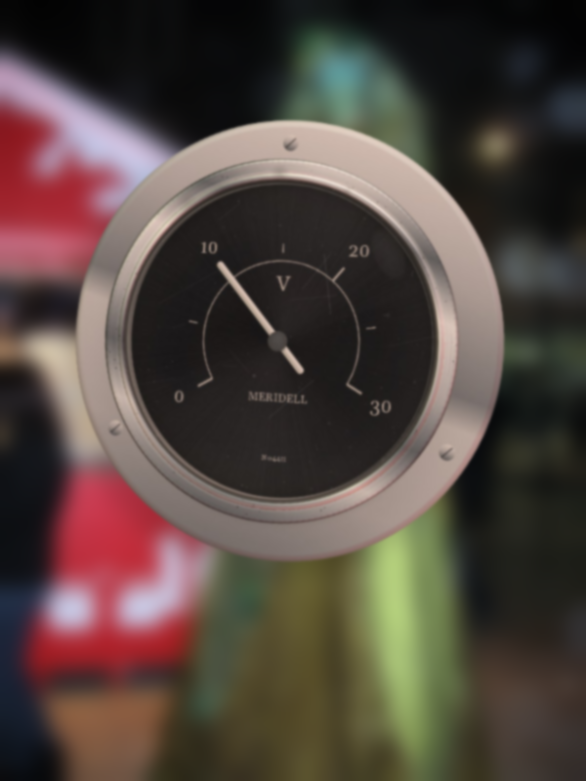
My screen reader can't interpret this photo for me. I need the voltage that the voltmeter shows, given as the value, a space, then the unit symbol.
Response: 10 V
